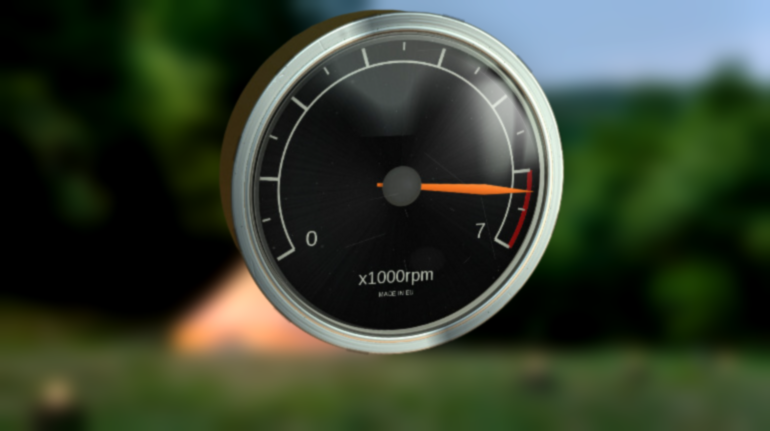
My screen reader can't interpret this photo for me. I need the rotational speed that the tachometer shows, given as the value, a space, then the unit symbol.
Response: 6250 rpm
